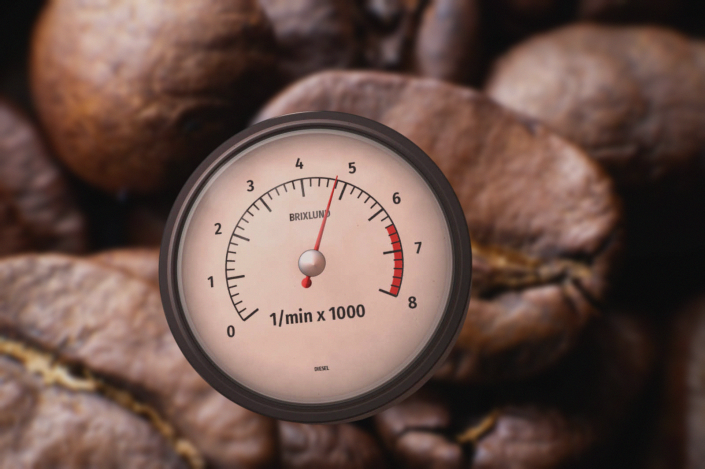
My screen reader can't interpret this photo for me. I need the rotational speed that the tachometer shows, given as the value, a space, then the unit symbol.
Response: 4800 rpm
